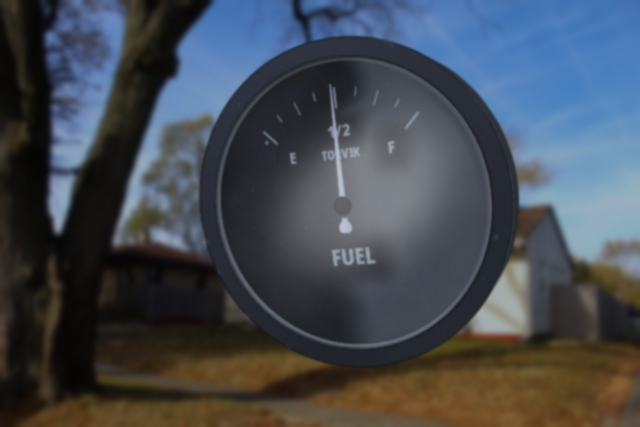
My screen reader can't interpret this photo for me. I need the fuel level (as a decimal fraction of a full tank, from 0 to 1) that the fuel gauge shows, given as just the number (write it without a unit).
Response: 0.5
